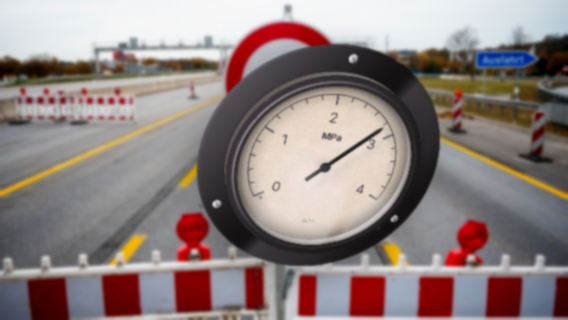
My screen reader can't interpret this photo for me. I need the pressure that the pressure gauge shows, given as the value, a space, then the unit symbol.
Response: 2.8 MPa
